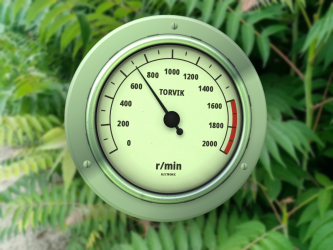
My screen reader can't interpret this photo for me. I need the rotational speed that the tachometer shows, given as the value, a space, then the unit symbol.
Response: 700 rpm
